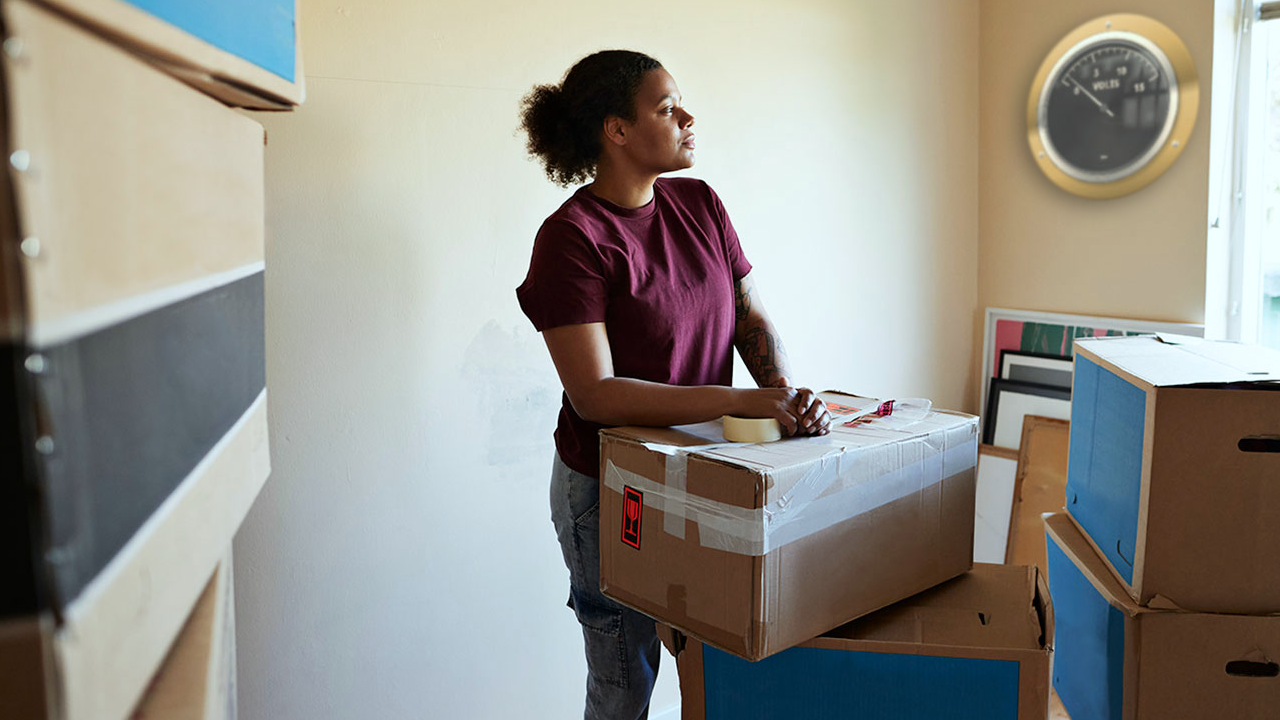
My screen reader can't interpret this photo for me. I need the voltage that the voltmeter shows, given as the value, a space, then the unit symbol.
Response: 1 V
